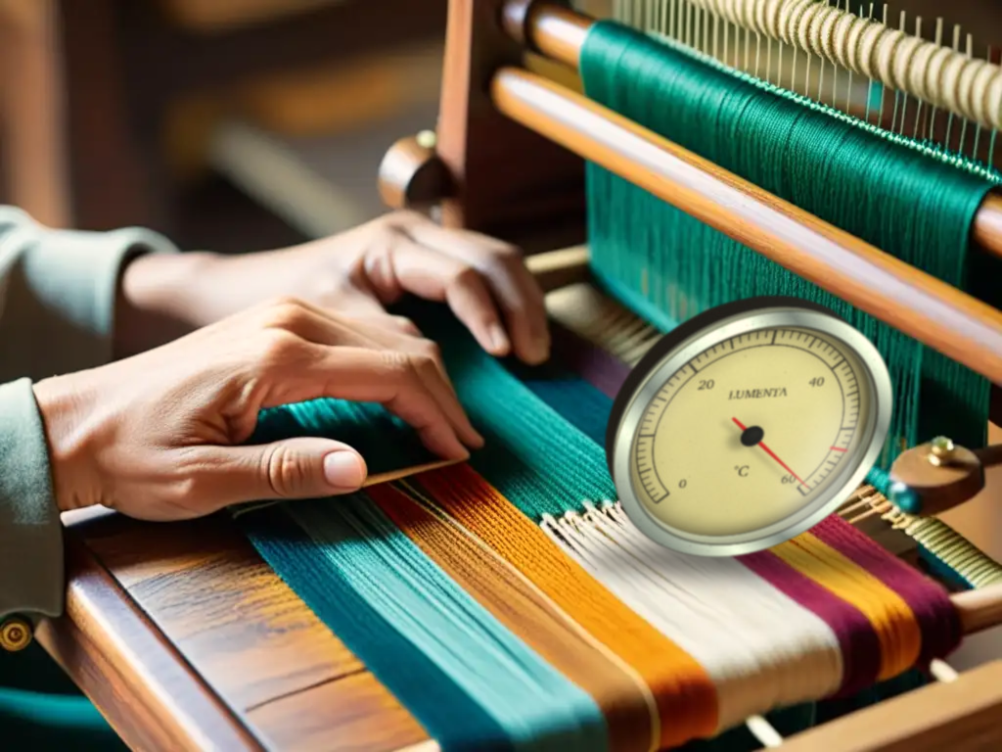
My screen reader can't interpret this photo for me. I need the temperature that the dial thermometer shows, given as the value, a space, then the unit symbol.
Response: 59 °C
